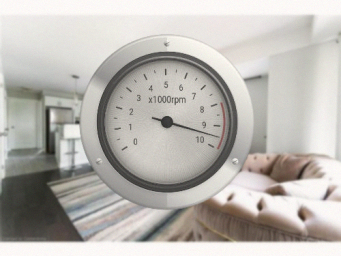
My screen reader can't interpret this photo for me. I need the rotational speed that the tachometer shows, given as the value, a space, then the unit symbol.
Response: 9500 rpm
